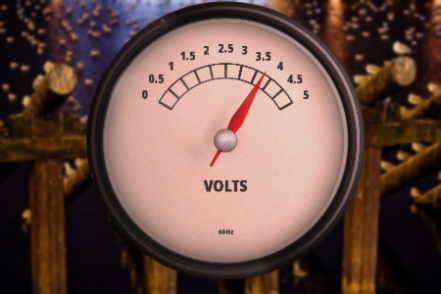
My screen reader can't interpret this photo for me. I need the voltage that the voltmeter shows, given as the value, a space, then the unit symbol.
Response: 3.75 V
